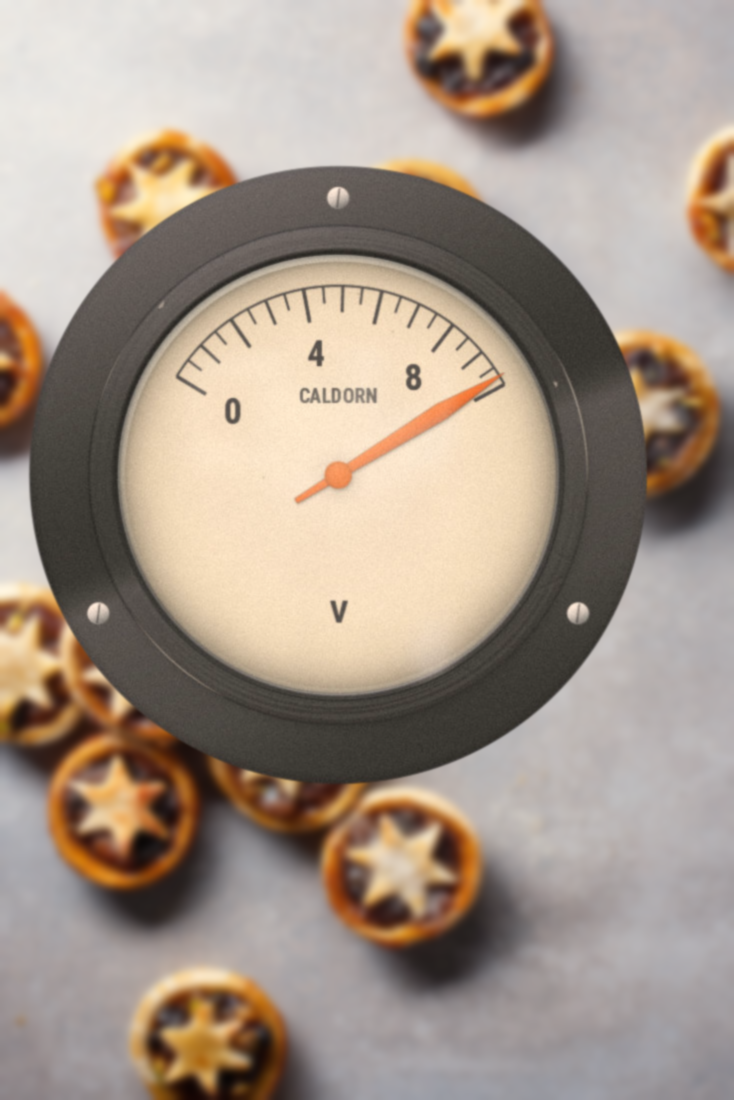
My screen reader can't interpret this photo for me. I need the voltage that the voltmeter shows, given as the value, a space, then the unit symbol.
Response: 9.75 V
